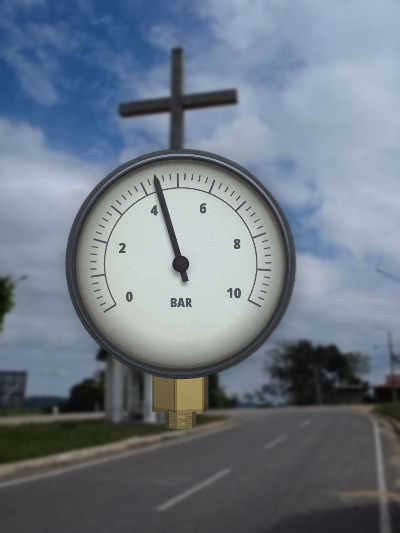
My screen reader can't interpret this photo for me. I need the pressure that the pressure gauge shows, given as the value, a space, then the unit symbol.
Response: 4.4 bar
